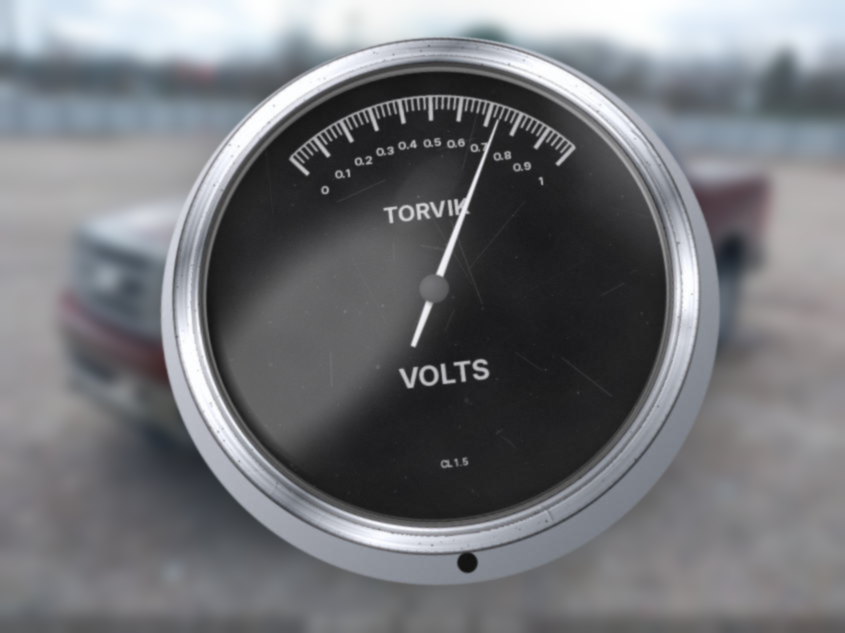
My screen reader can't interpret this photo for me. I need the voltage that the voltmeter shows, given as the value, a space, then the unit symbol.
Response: 0.74 V
